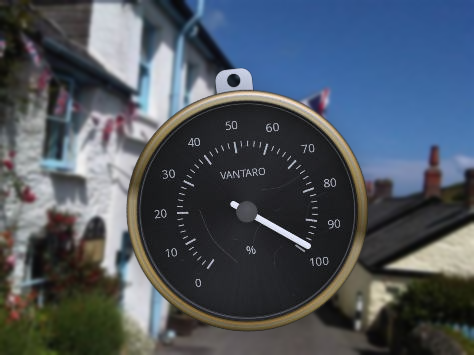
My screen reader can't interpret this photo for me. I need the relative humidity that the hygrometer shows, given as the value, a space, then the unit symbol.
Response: 98 %
